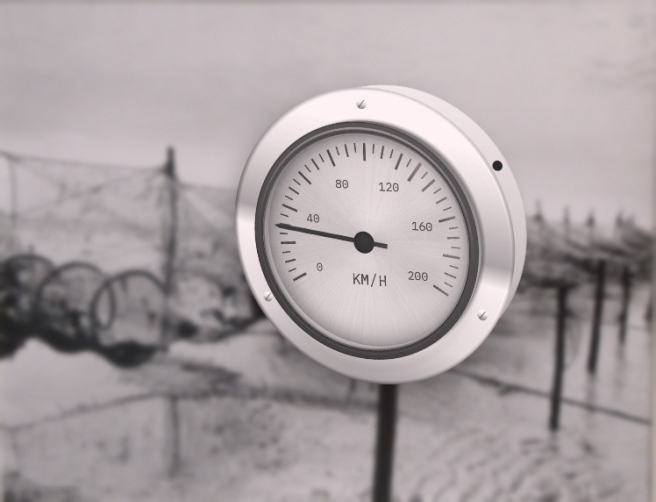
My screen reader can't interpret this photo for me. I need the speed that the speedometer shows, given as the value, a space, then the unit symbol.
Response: 30 km/h
